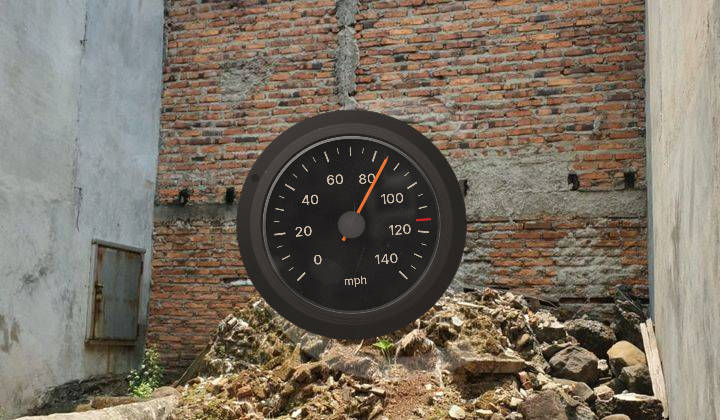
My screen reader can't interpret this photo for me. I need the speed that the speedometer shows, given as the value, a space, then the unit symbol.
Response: 85 mph
